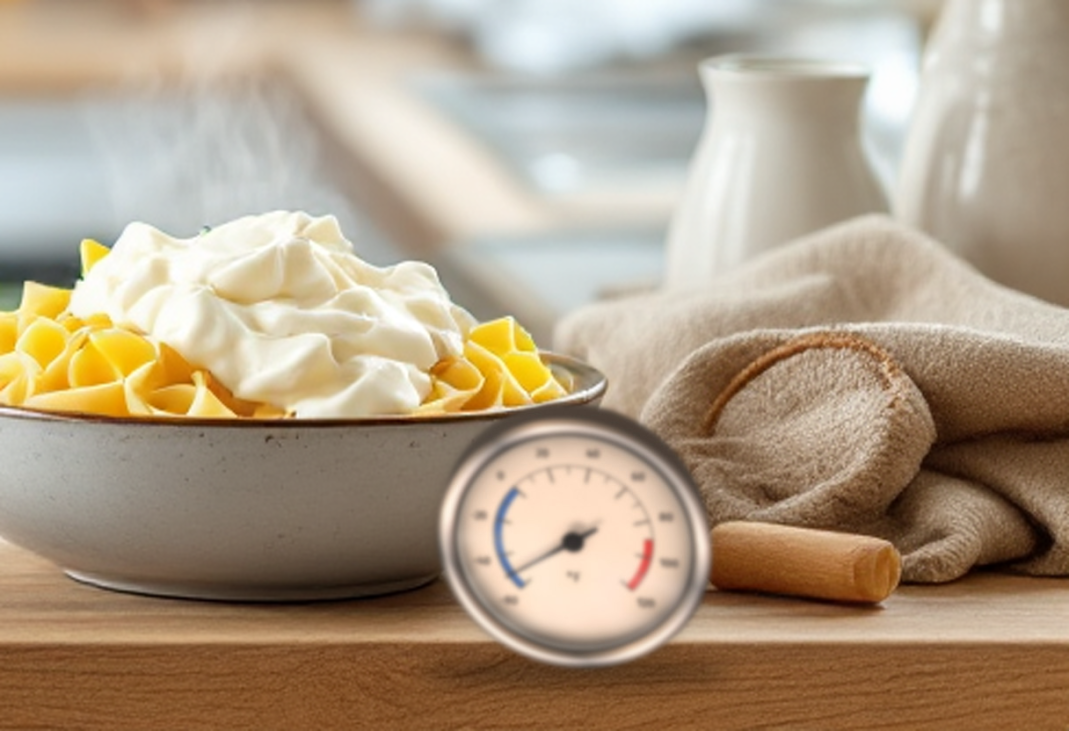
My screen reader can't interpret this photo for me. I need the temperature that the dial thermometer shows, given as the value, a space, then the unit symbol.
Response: -50 °F
